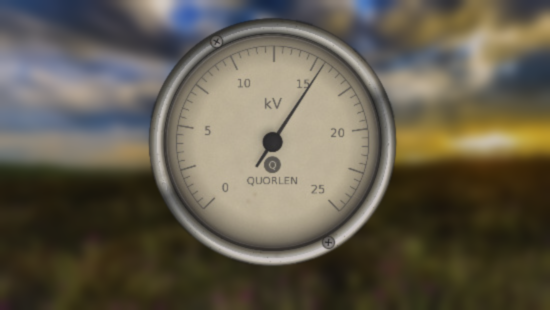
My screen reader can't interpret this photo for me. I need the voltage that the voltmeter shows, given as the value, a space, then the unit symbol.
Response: 15.5 kV
